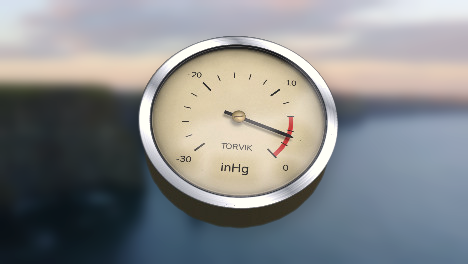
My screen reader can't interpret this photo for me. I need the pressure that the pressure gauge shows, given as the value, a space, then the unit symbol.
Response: -3 inHg
